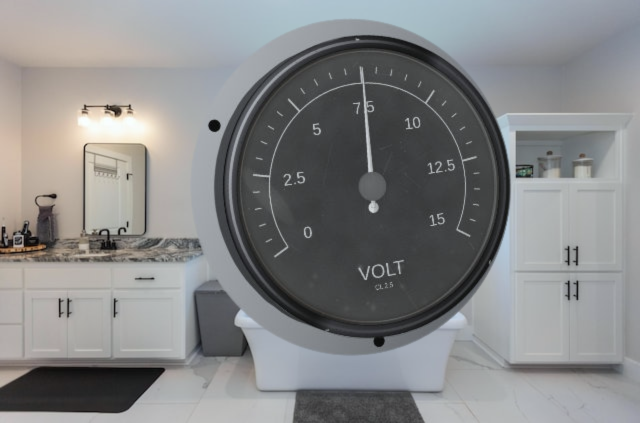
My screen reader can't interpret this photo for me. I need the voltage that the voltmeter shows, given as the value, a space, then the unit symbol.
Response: 7.5 V
